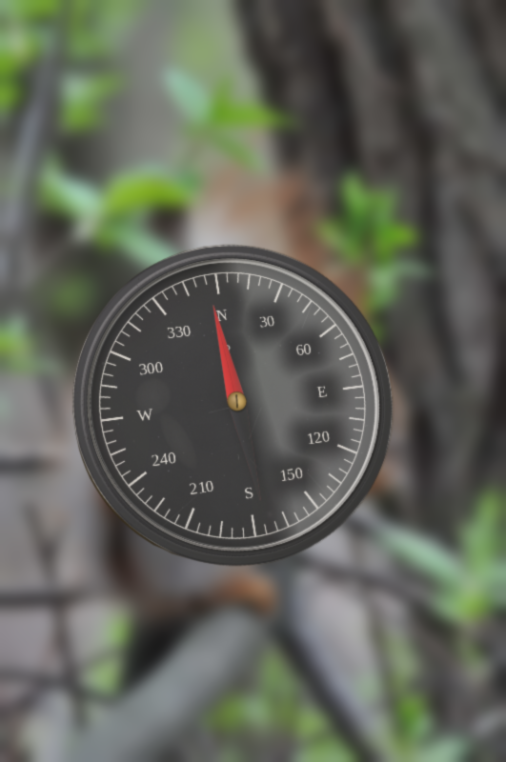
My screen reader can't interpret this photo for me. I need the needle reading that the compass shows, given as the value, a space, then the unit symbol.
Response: 355 °
